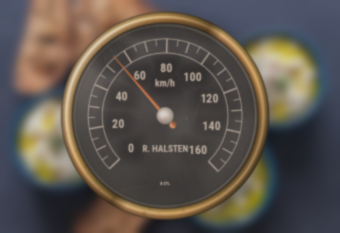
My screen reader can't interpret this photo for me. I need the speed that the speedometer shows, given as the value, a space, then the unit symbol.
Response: 55 km/h
